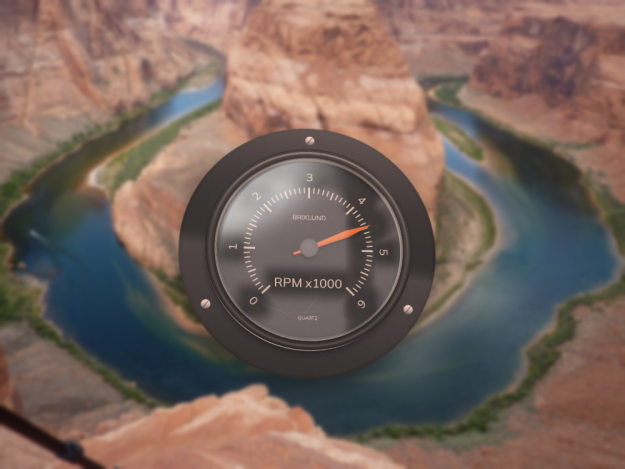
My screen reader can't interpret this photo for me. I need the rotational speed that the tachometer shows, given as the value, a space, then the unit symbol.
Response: 4500 rpm
